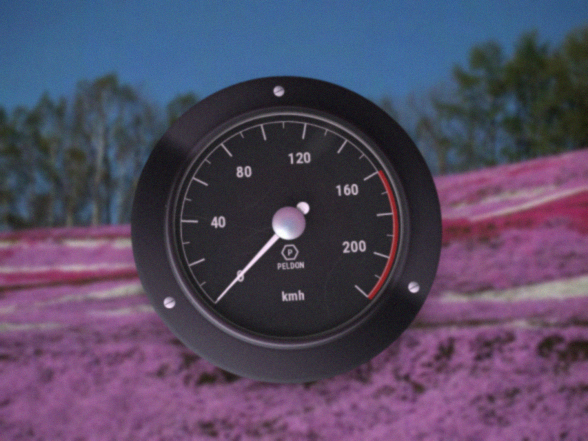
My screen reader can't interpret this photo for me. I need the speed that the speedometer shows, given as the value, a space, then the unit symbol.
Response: 0 km/h
